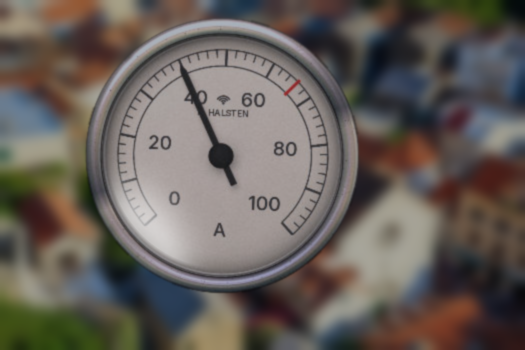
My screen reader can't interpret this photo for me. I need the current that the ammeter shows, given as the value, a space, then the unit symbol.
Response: 40 A
